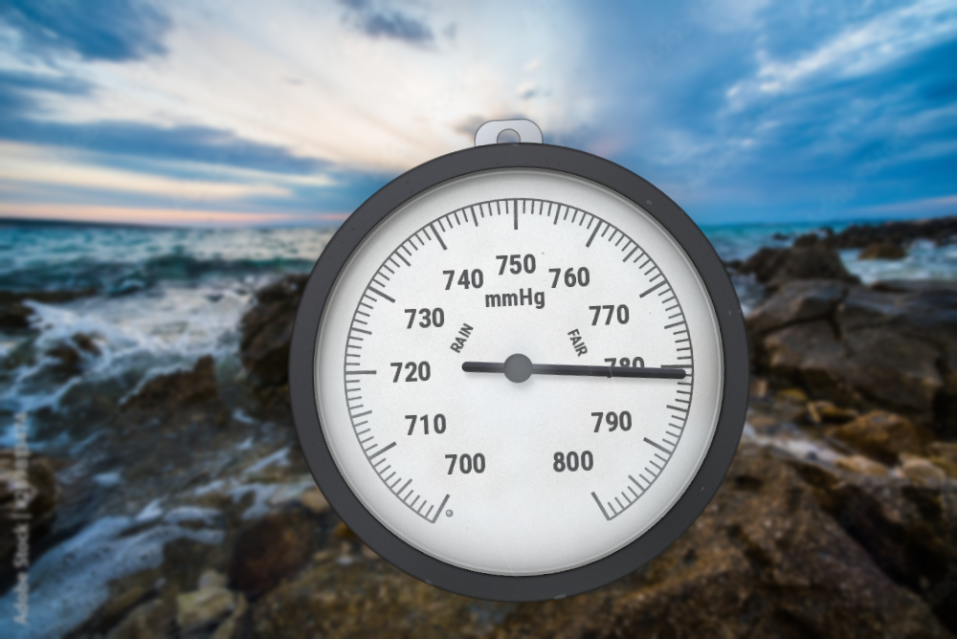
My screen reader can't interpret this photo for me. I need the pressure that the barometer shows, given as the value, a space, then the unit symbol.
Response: 781 mmHg
